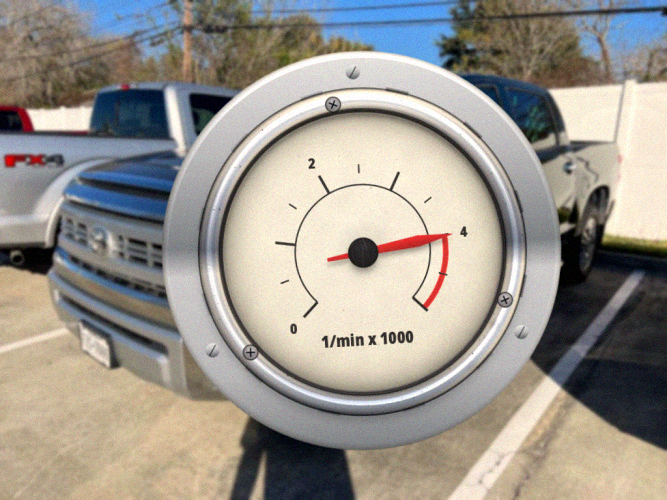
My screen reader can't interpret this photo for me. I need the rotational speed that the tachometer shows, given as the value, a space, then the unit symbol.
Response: 4000 rpm
